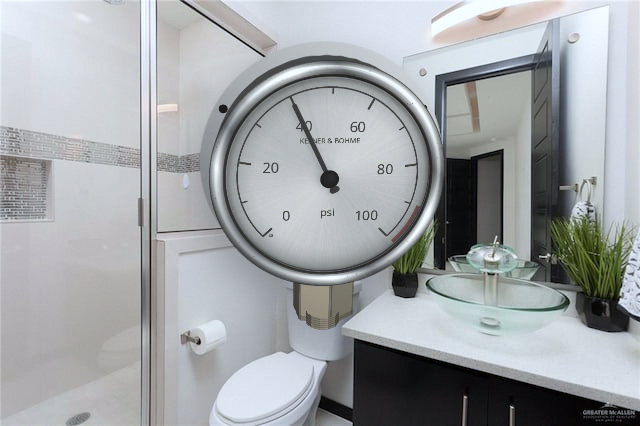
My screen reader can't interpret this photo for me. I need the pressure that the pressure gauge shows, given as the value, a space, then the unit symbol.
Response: 40 psi
